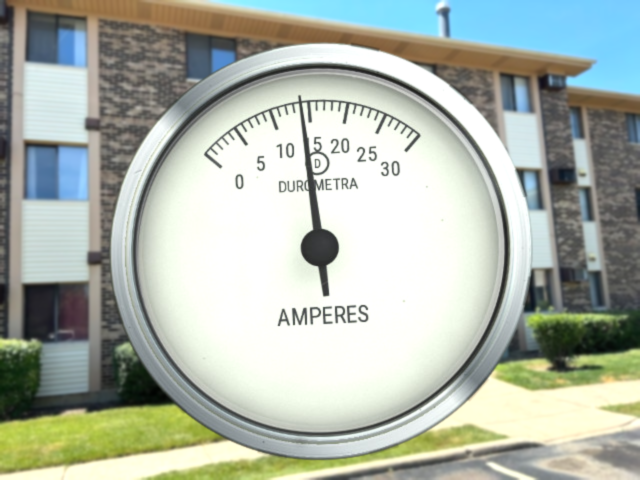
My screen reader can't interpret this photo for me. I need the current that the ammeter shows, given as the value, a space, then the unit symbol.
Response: 14 A
